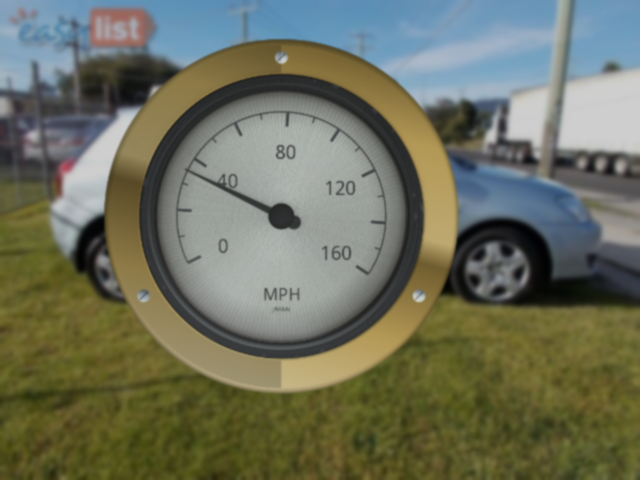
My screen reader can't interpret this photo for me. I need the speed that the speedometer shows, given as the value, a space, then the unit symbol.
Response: 35 mph
